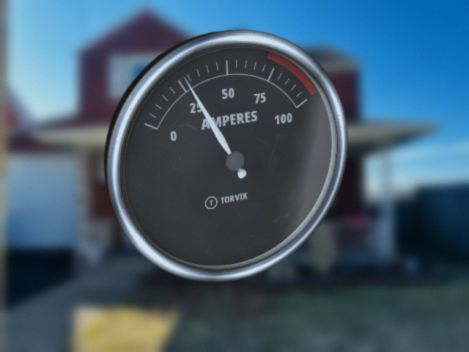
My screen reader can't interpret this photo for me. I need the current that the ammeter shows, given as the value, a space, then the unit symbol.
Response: 27.5 A
